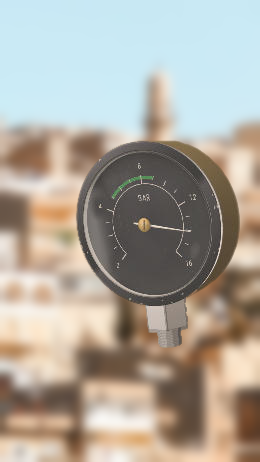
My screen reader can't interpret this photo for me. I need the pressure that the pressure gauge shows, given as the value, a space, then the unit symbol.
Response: 14 bar
